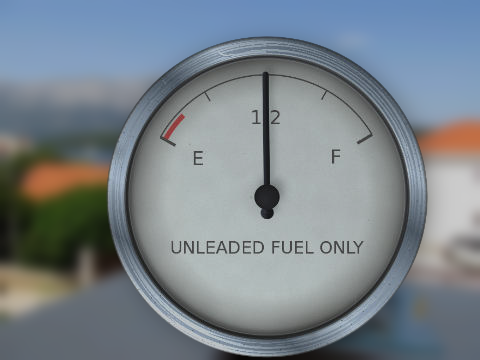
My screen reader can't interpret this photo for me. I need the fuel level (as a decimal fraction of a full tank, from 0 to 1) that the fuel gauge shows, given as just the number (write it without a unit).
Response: 0.5
